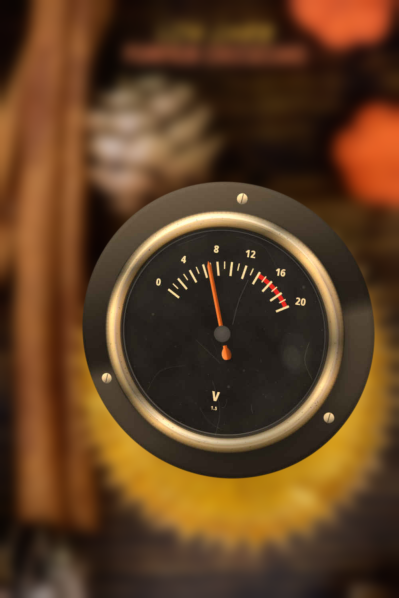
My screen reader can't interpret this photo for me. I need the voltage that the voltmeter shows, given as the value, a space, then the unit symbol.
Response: 7 V
